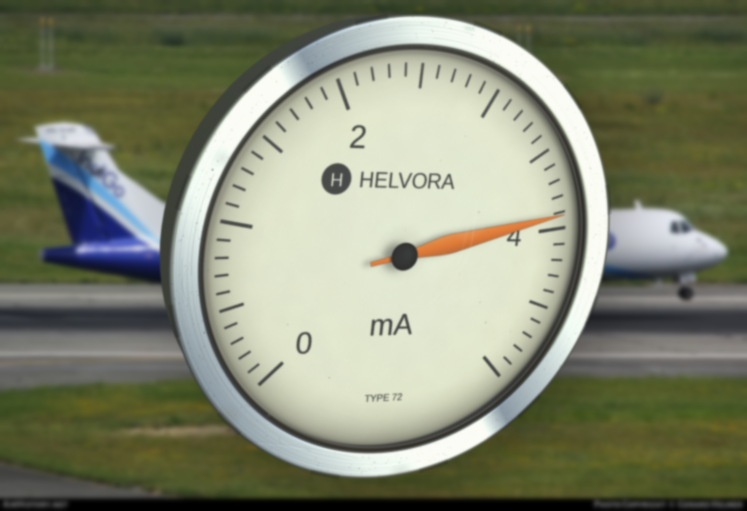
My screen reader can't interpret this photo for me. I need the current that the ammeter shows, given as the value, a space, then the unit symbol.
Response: 3.9 mA
